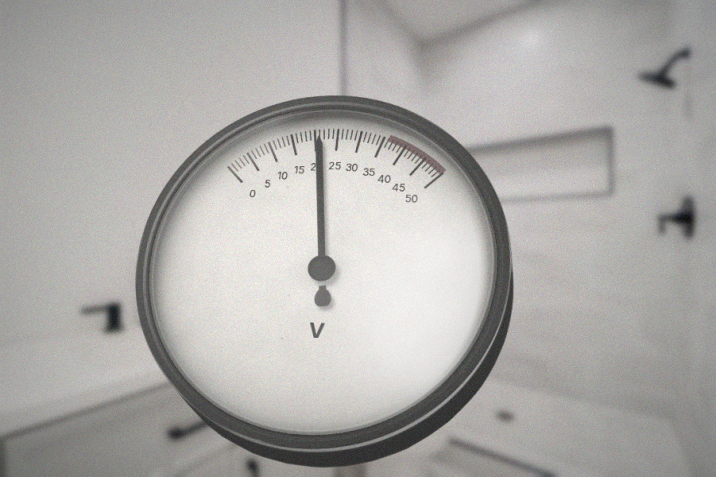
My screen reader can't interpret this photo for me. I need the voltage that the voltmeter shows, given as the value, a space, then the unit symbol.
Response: 21 V
